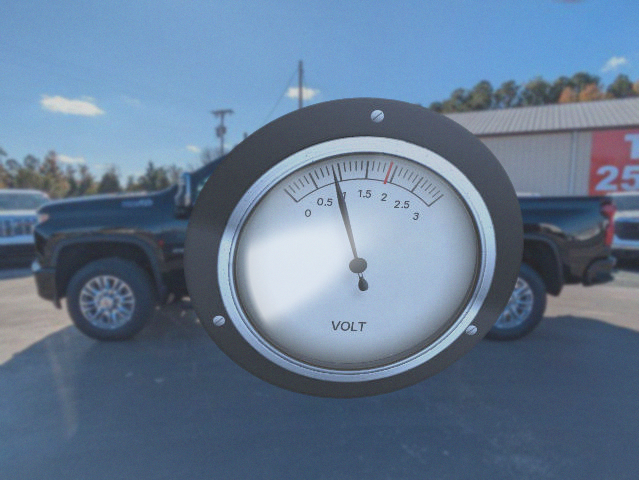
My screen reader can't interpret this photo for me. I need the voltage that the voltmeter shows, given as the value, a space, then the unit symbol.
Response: 0.9 V
